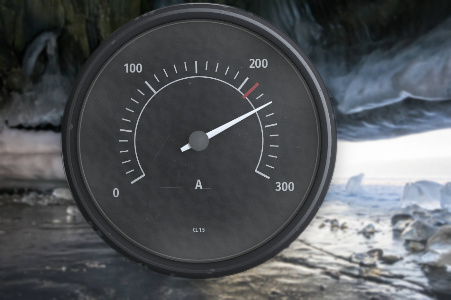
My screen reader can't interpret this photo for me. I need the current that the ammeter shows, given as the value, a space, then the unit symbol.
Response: 230 A
